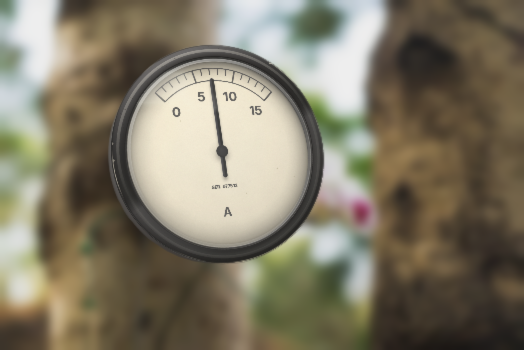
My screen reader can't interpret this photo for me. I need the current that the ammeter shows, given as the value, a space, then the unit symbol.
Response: 7 A
